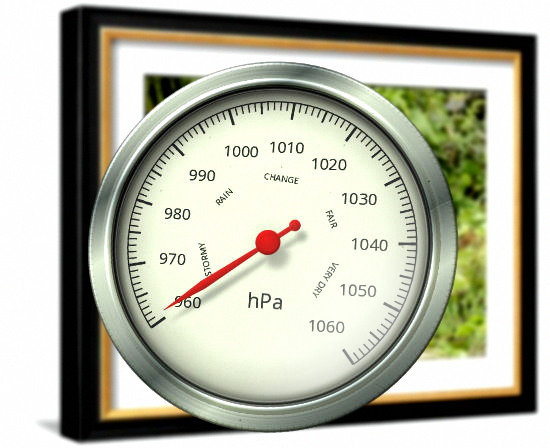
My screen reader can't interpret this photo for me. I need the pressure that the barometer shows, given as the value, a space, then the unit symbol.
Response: 961 hPa
